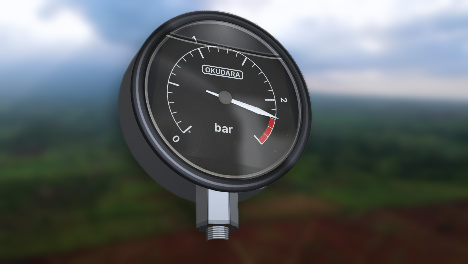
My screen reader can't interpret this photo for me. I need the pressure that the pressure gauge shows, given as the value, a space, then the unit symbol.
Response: 2.2 bar
